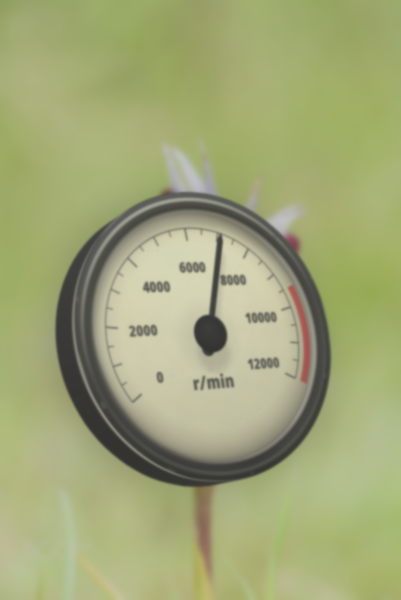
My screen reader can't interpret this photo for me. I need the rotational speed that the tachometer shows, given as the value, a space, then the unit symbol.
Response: 7000 rpm
